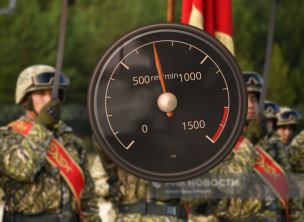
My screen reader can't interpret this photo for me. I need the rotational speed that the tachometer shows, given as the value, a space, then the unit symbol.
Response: 700 rpm
